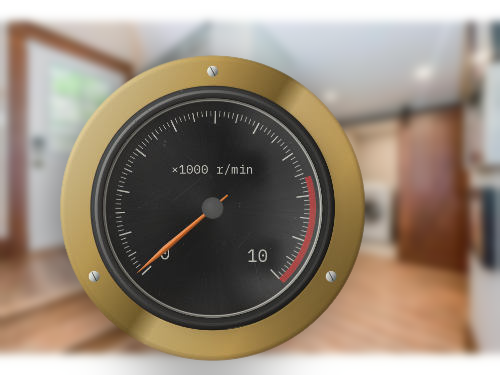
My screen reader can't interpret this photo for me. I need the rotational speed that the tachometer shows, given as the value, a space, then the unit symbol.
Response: 100 rpm
